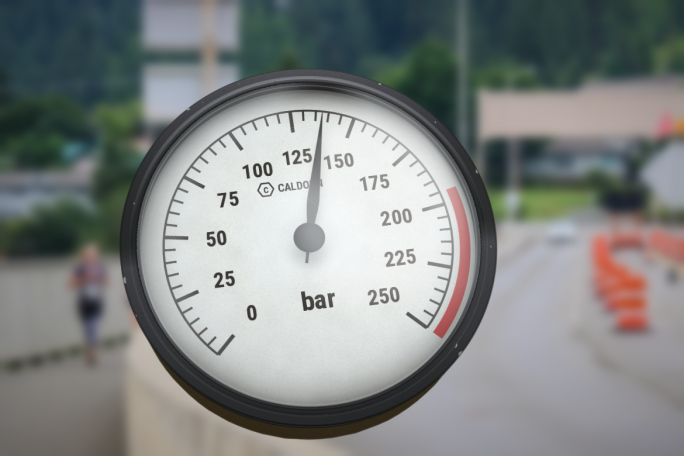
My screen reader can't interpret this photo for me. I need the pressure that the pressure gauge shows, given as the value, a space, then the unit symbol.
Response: 137.5 bar
